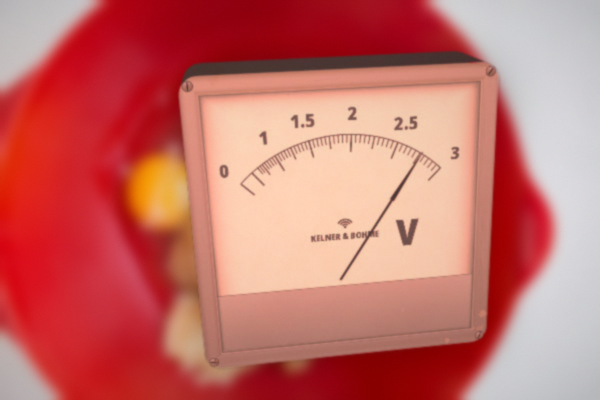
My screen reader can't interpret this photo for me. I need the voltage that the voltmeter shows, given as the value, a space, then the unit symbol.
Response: 2.75 V
